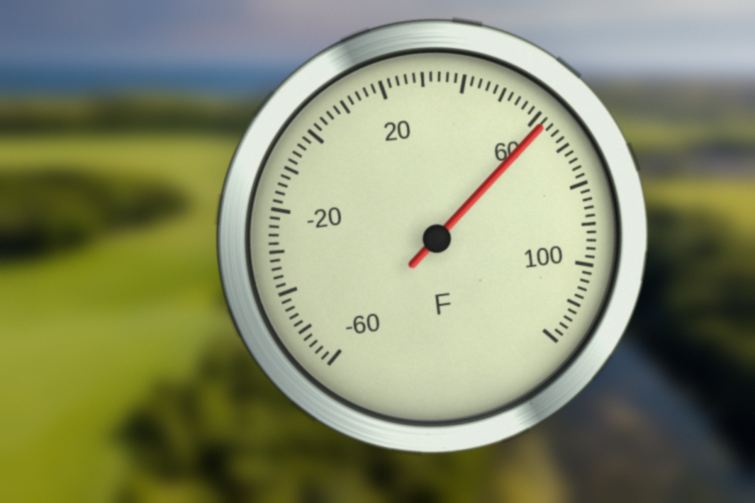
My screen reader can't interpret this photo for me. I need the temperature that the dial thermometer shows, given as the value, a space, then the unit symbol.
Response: 62 °F
